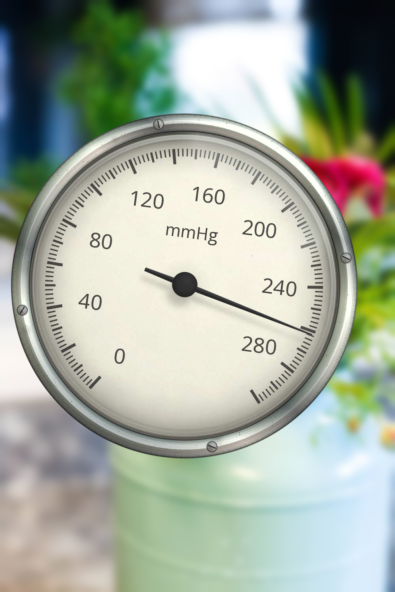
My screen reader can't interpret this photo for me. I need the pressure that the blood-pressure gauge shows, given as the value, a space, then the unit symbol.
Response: 262 mmHg
